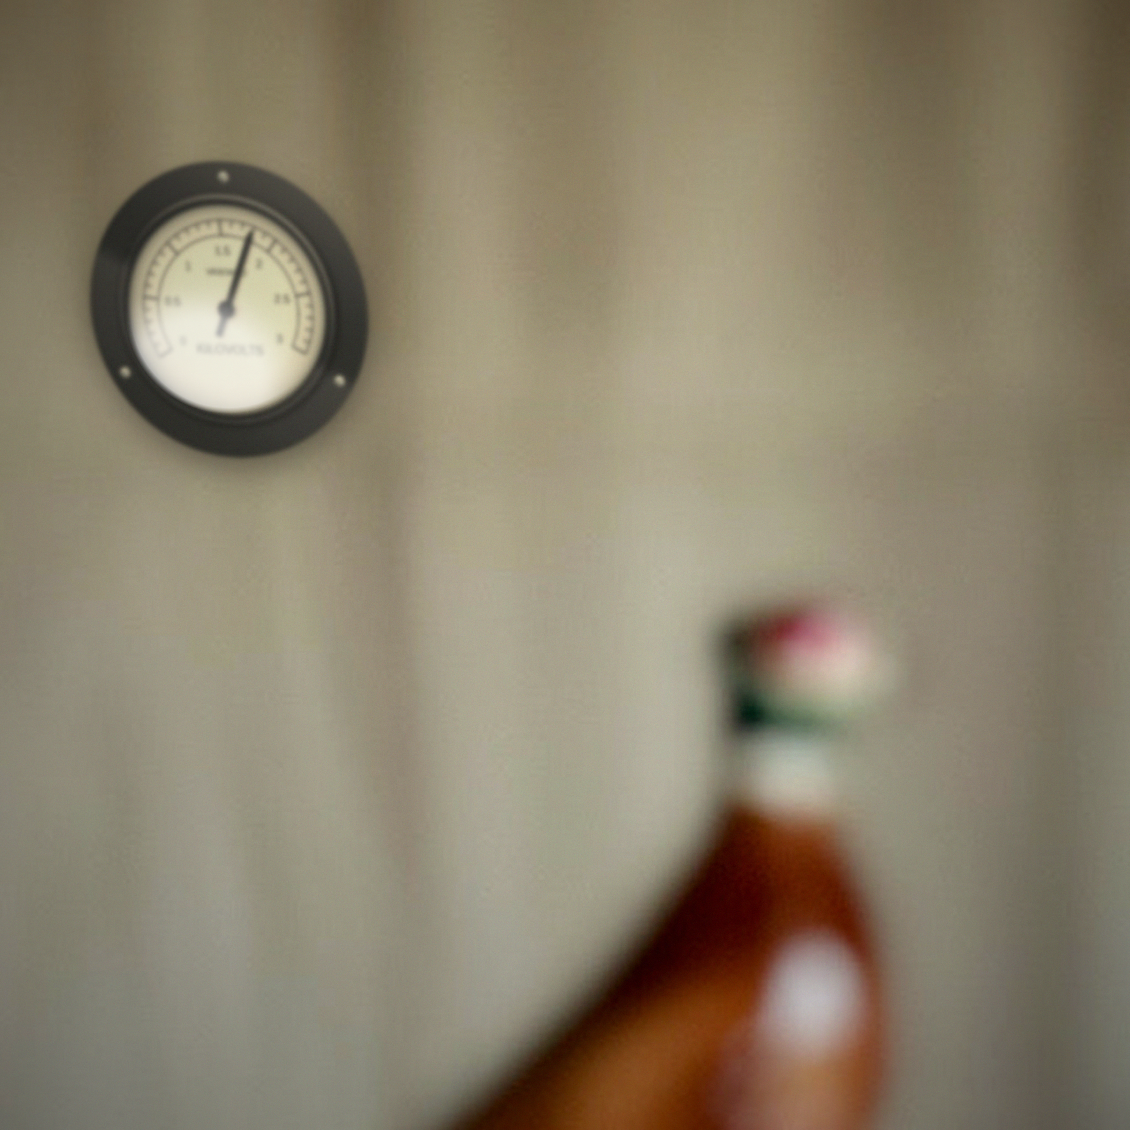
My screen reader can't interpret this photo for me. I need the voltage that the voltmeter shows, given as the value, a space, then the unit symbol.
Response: 1.8 kV
